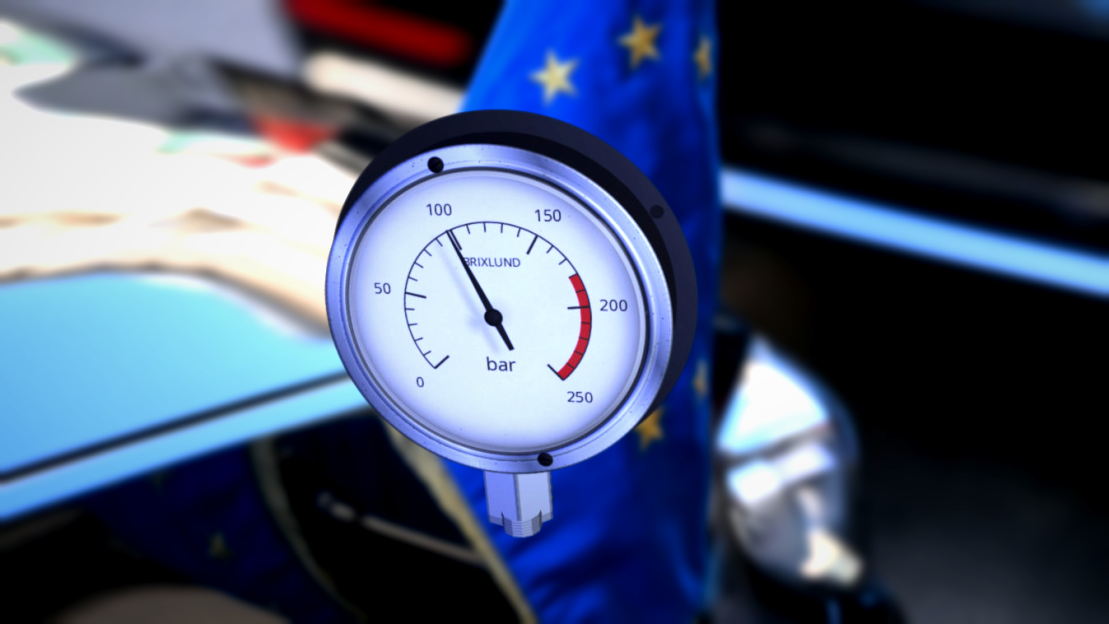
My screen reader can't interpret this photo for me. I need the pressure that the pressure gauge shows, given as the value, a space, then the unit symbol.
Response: 100 bar
